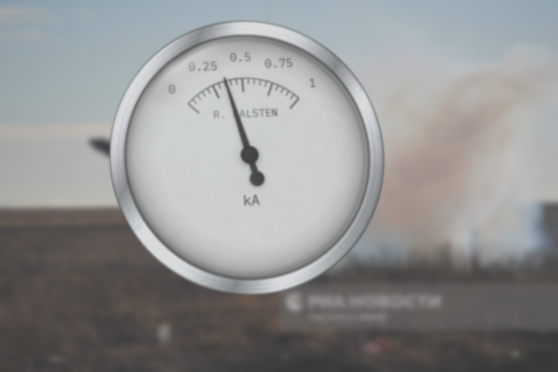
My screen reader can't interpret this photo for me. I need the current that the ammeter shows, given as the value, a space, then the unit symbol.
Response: 0.35 kA
